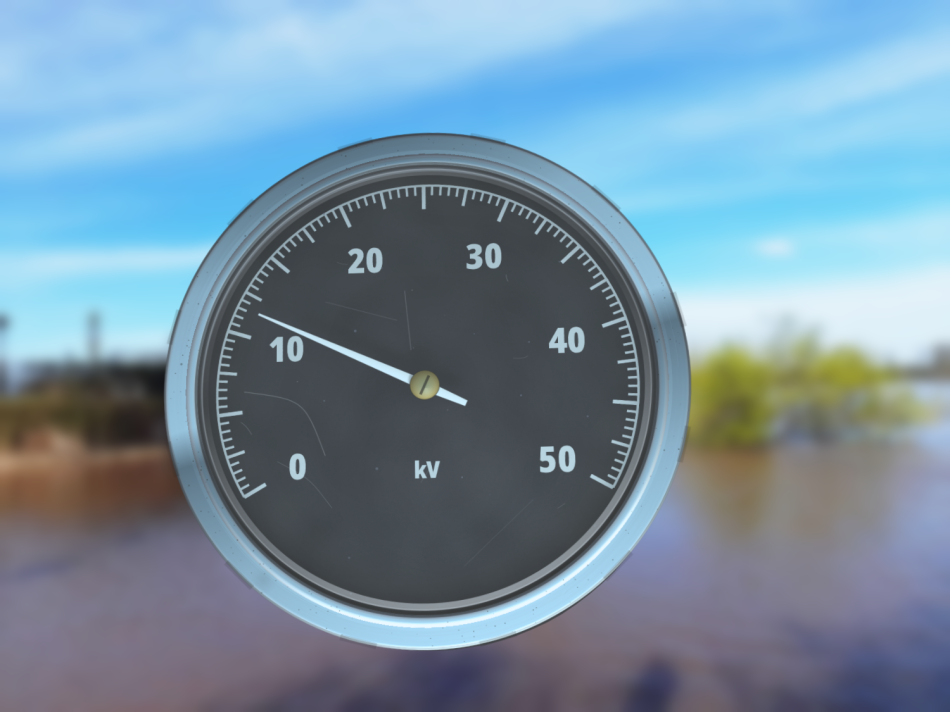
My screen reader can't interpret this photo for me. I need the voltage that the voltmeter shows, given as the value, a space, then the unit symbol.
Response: 11.5 kV
